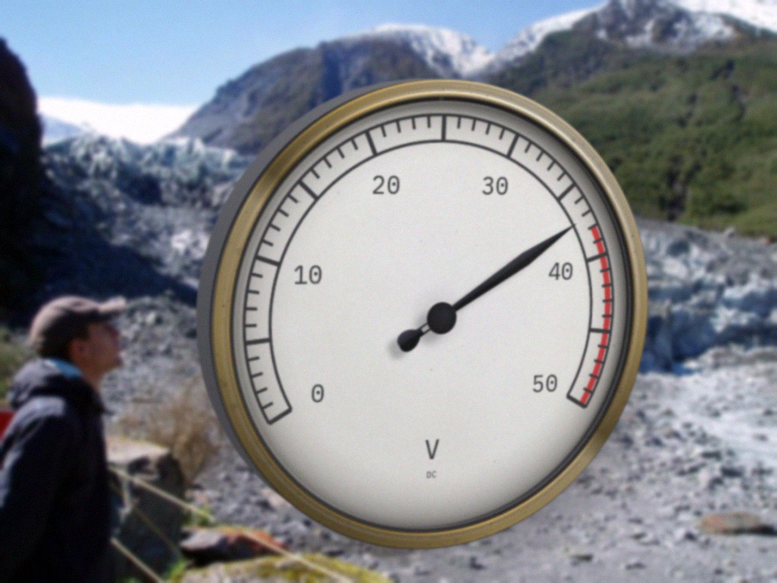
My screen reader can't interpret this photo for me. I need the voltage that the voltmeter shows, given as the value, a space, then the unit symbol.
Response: 37 V
